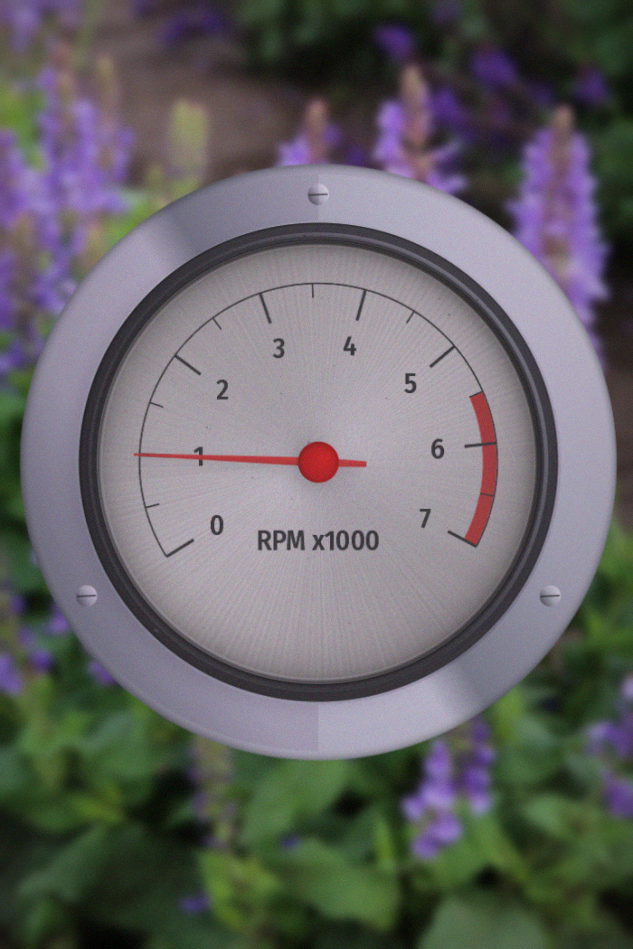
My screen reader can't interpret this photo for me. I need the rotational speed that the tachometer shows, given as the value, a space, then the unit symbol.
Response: 1000 rpm
